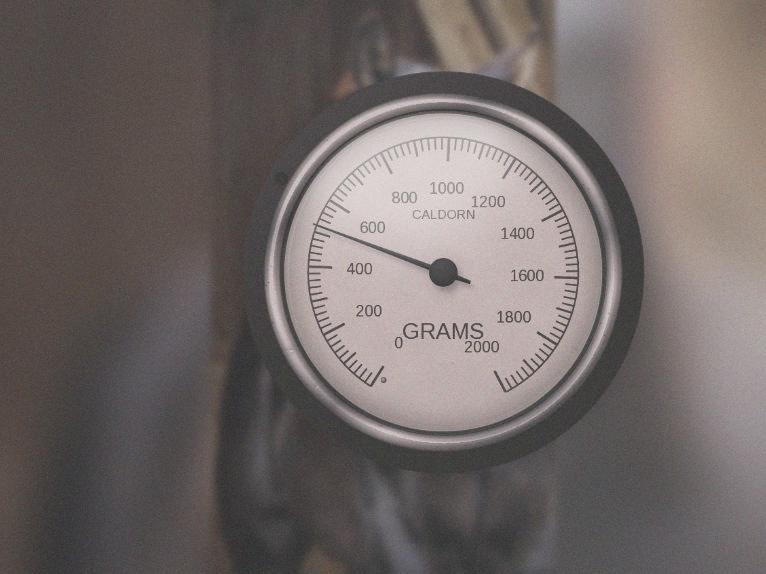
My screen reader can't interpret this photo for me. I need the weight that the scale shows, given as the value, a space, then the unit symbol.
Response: 520 g
